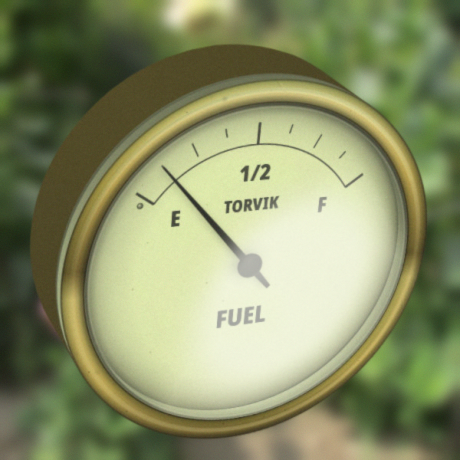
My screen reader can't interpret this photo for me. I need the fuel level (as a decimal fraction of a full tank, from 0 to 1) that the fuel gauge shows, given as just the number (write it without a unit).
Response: 0.125
